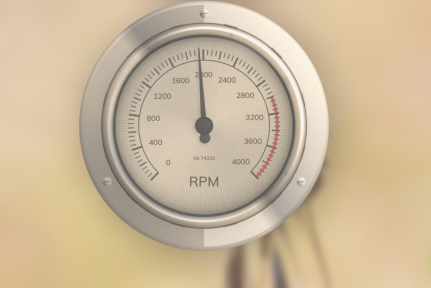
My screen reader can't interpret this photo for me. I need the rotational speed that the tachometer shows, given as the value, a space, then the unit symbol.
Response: 1950 rpm
